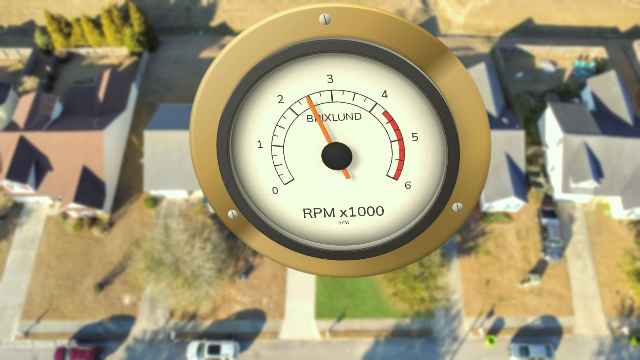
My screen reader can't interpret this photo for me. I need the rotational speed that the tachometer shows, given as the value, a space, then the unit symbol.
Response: 2500 rpm
